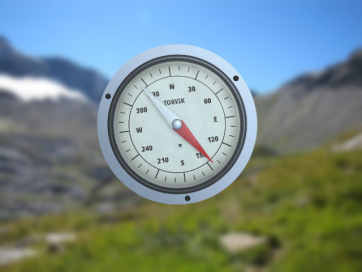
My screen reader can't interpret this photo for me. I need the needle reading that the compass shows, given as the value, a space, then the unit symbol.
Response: 145 °
